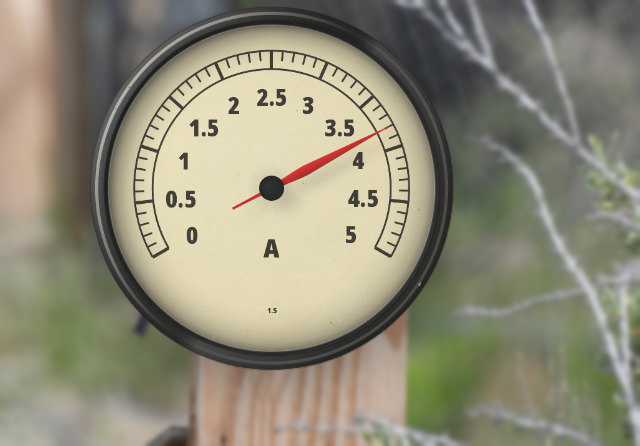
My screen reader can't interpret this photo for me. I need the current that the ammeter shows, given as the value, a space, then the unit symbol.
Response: 3.8 A
